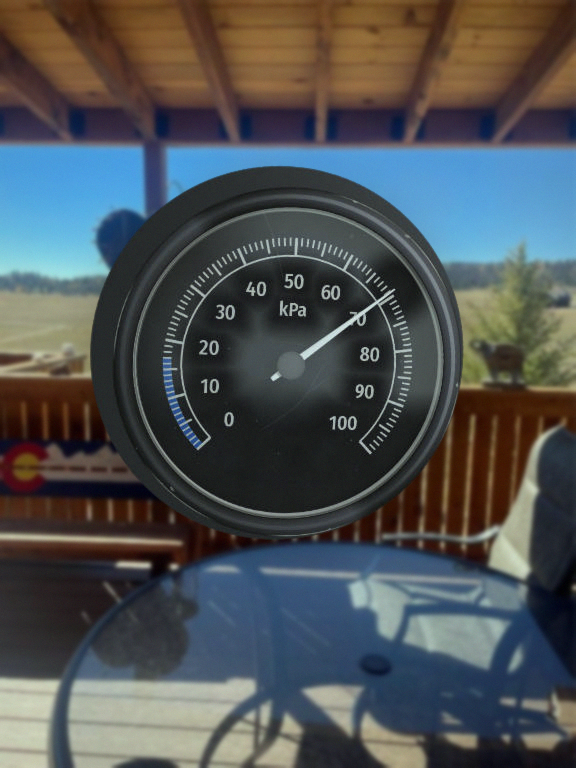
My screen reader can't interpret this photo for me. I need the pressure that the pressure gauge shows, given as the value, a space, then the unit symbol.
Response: 69 kPa
